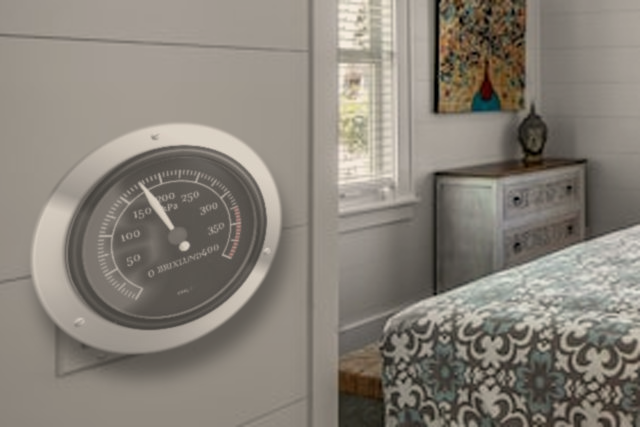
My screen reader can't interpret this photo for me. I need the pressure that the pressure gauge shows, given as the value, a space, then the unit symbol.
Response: 175 kPa
